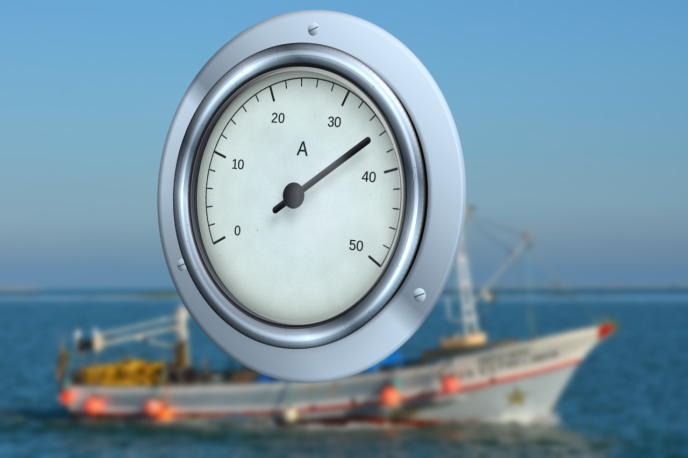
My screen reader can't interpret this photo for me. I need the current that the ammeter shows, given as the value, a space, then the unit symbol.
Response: 36 A
